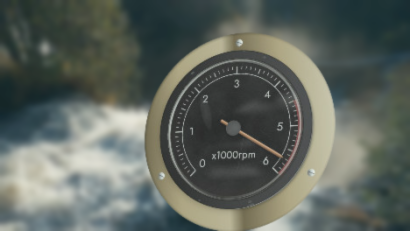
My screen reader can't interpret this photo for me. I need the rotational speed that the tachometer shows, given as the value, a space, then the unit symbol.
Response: 5700 rpm
